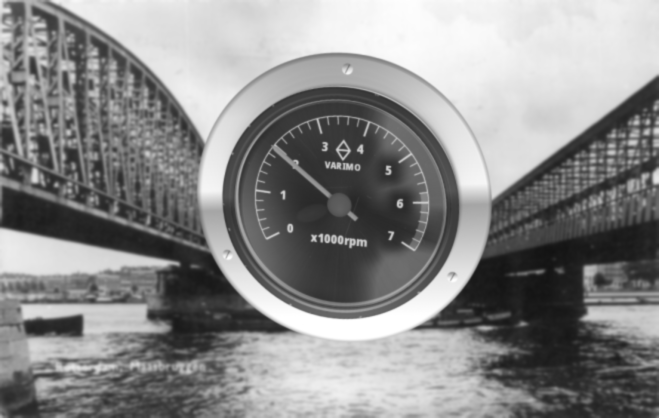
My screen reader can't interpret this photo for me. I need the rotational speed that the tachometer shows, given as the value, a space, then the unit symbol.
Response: 2000 rpm
